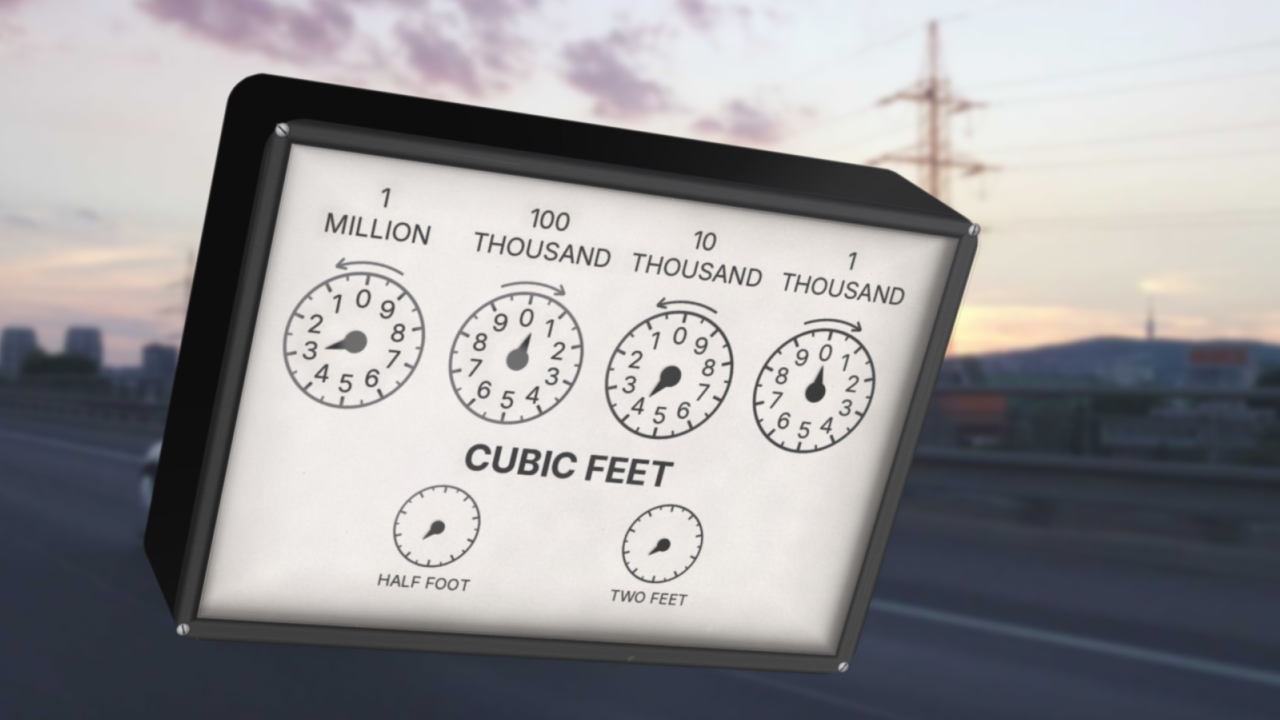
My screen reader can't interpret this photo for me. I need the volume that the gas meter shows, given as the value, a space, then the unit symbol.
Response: 304000 ft³
